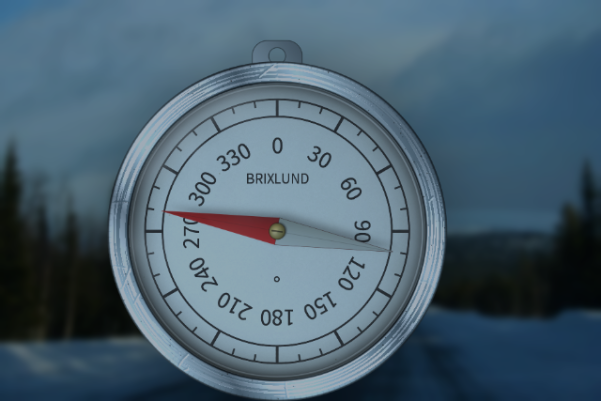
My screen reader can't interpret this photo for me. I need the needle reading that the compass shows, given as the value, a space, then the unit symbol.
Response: 280 °
